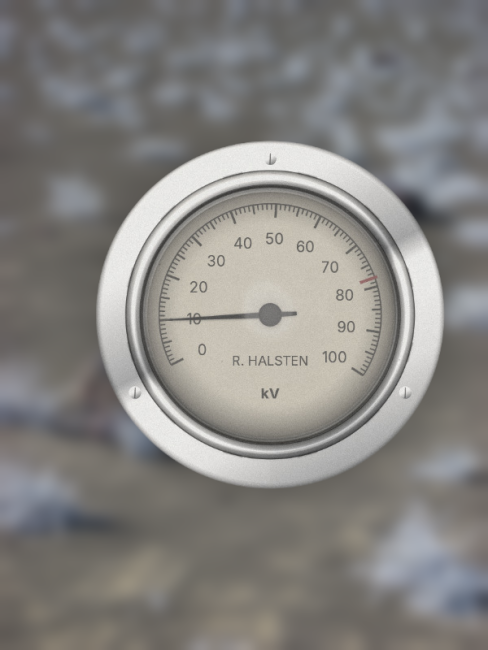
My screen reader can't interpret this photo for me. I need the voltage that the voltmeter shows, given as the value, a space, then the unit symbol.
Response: 10 kV
